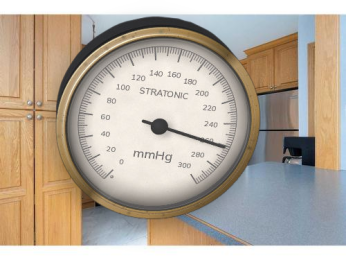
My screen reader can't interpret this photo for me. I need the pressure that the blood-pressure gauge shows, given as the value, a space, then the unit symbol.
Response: 260 mmHg
